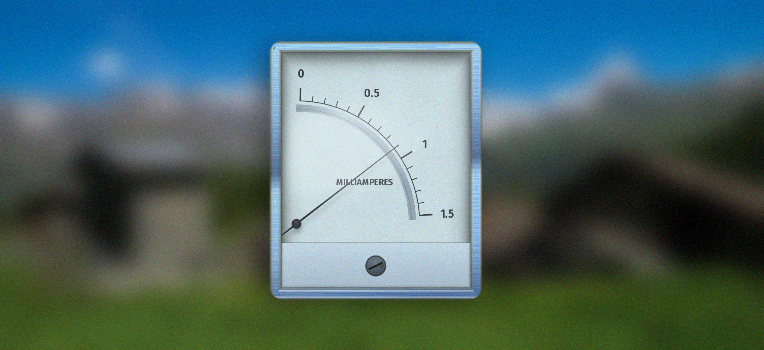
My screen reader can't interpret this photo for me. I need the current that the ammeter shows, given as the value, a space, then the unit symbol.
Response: 0.9 mA
